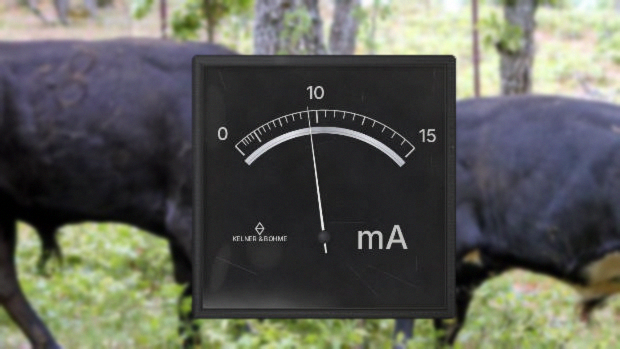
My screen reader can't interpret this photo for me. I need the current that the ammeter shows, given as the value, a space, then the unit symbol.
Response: 9.5 mA
